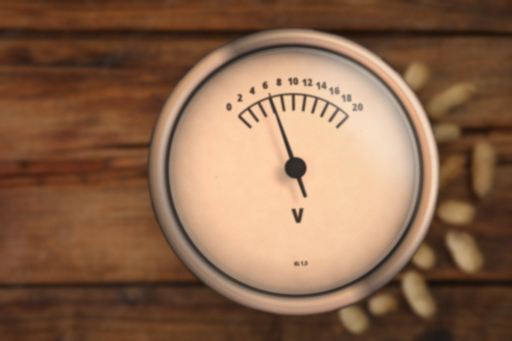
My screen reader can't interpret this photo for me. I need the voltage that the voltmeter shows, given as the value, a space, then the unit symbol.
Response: 6 V
